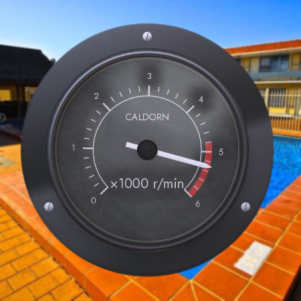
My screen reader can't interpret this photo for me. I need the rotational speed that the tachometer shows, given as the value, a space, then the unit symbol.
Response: 5300 rpm
